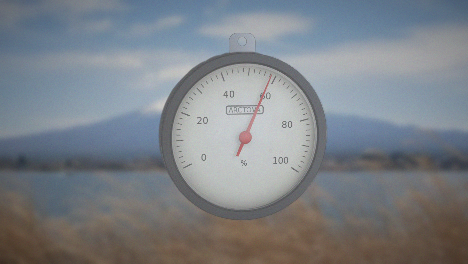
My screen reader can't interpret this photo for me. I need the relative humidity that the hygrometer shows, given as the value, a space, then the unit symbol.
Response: 58 %
